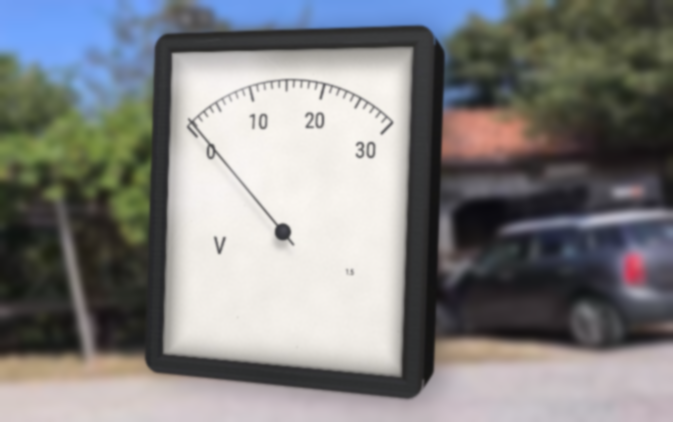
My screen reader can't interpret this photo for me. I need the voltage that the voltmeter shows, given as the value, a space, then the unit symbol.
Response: 1 V
